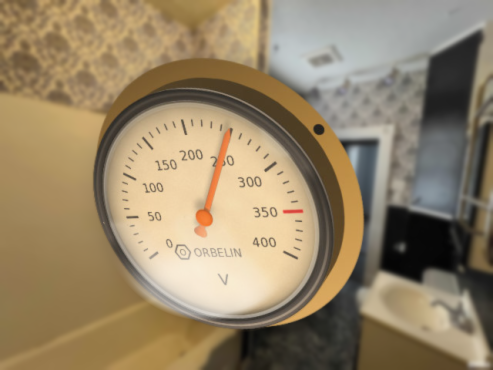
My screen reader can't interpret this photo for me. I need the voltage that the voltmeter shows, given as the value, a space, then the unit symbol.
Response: 250 V
